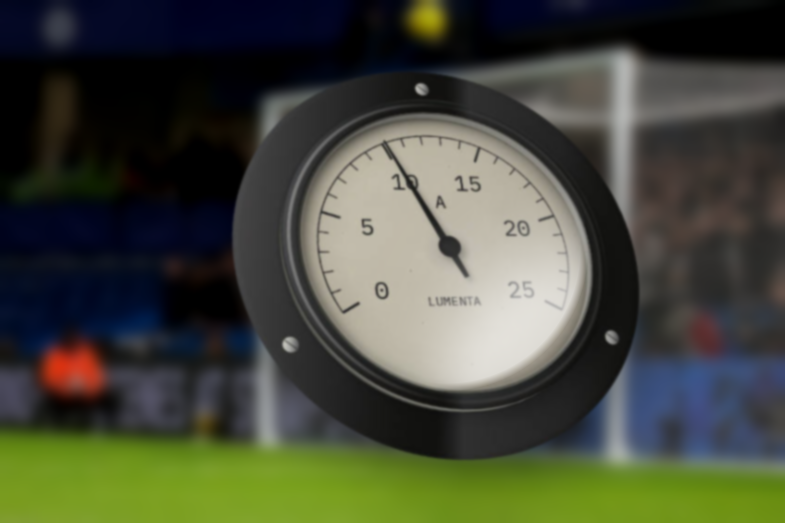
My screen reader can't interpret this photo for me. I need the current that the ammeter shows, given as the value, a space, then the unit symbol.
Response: 10 A
